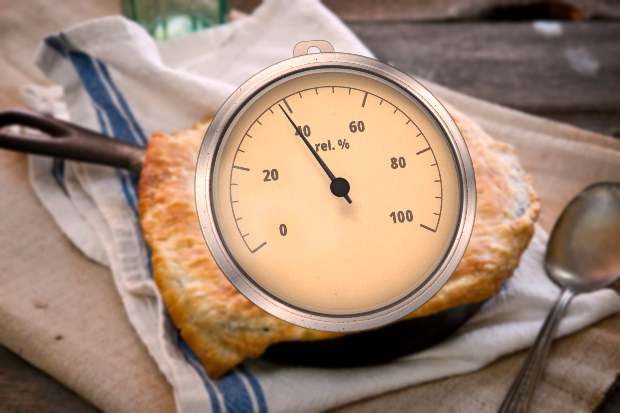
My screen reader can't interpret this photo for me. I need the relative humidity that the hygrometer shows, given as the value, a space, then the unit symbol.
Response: 38 %
